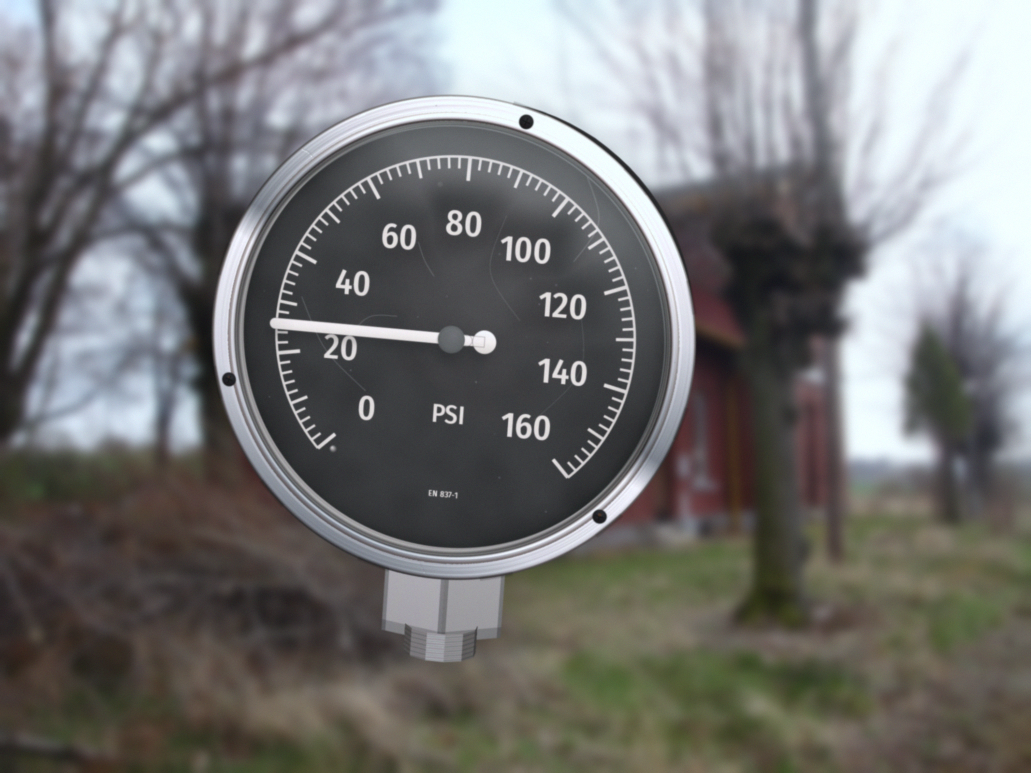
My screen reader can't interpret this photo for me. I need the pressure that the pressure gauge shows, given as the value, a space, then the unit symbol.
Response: 26 psi
